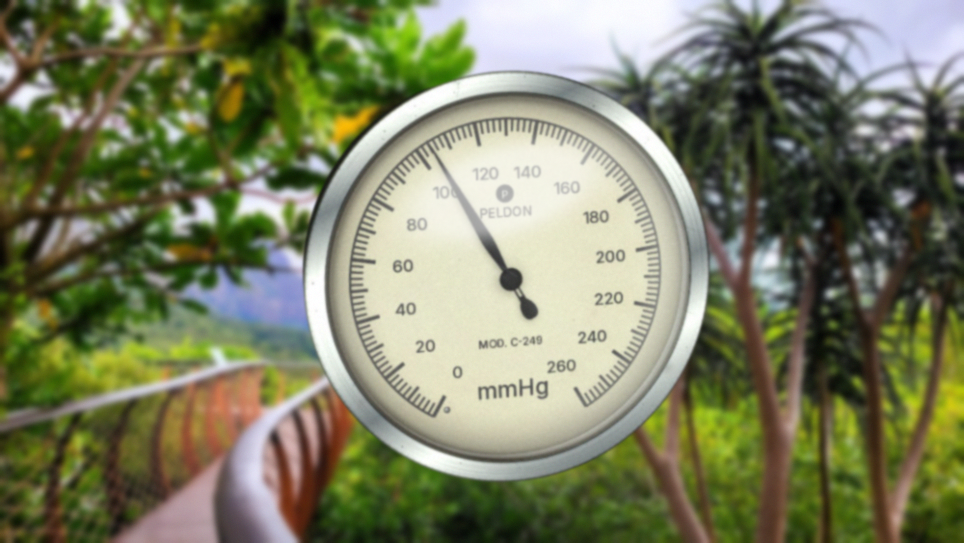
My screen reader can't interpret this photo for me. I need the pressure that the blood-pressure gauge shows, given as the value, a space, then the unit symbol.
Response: 104 mmHg
